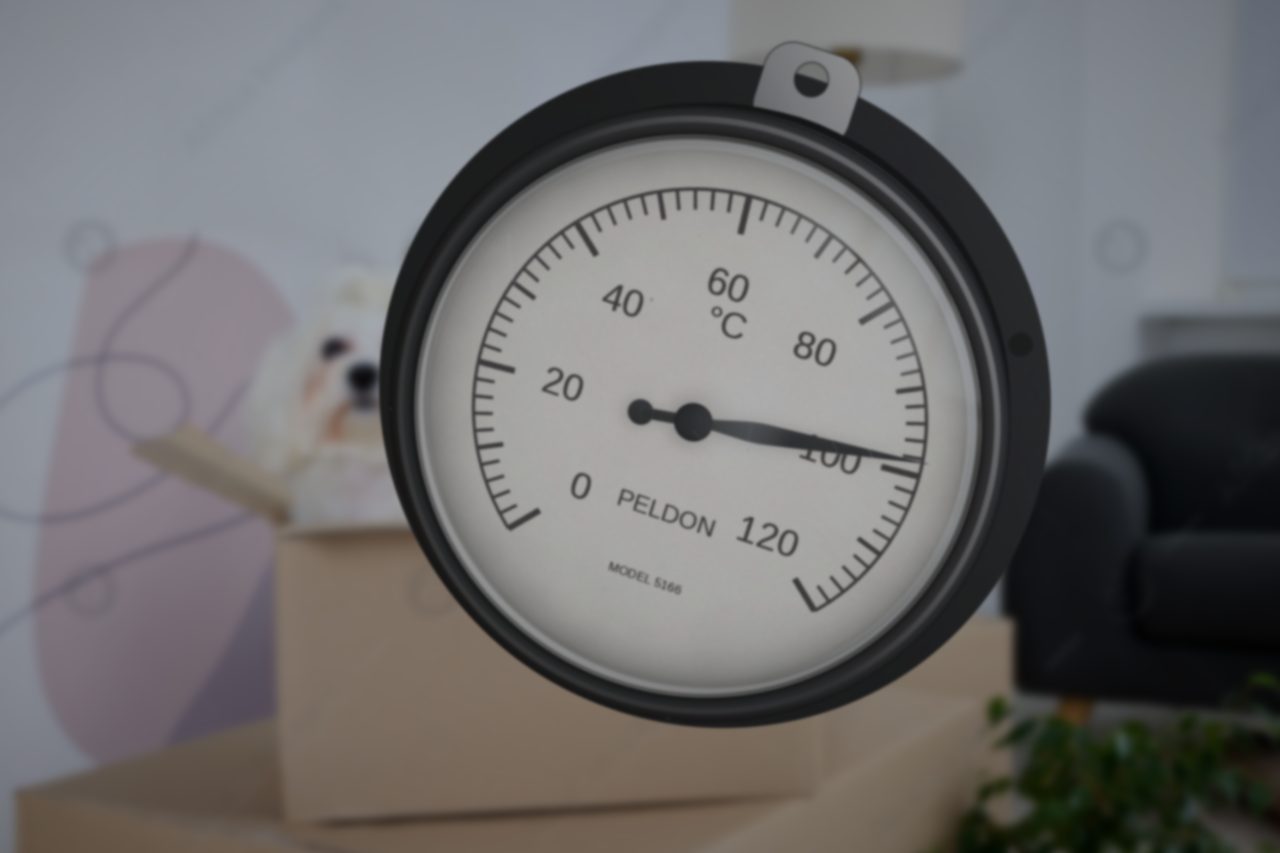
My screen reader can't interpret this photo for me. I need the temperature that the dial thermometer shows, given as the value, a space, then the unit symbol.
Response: 98 °C
